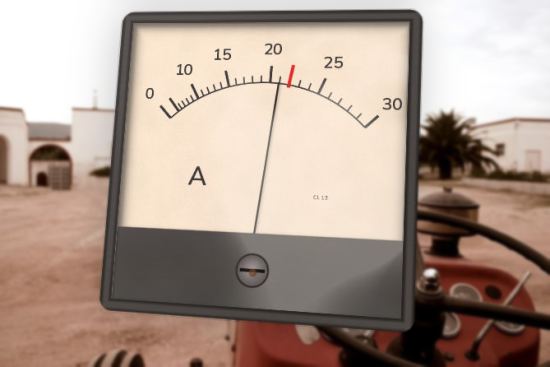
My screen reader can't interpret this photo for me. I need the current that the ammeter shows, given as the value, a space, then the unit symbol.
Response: 21 A
